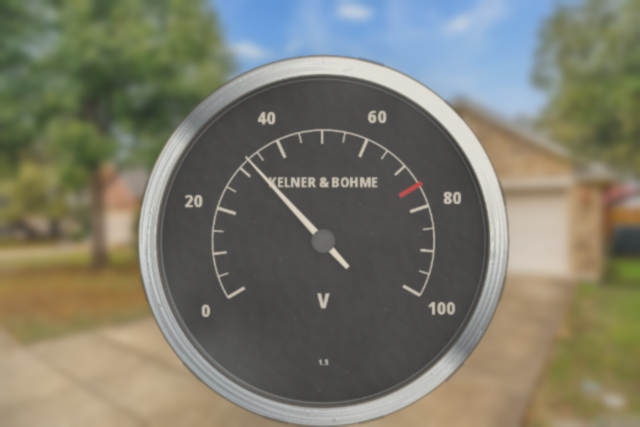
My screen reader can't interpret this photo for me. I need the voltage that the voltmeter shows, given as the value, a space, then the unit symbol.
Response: 32.5 V
